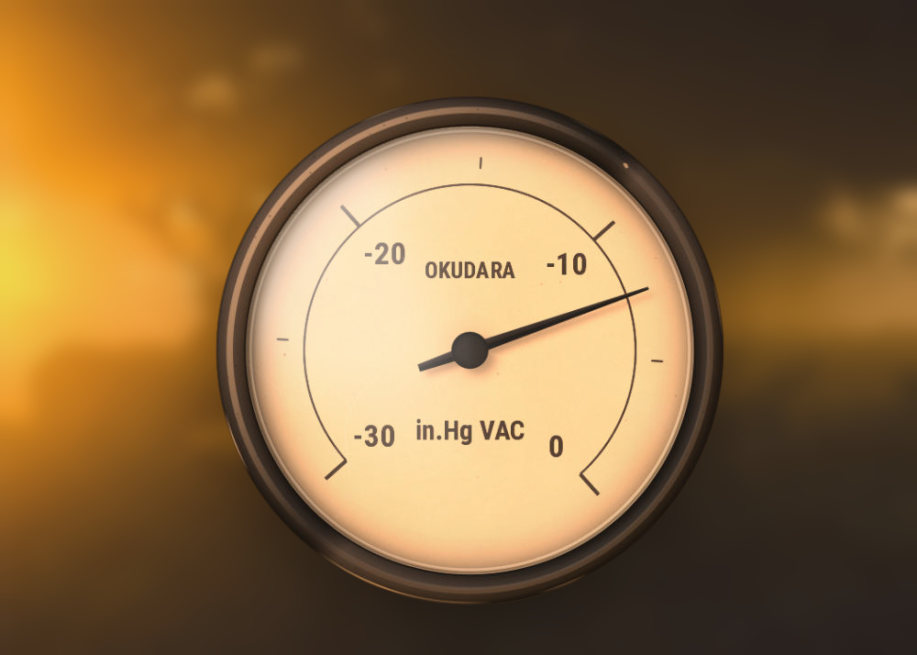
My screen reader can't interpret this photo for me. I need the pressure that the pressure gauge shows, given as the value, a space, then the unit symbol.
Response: -7.5 inHg
